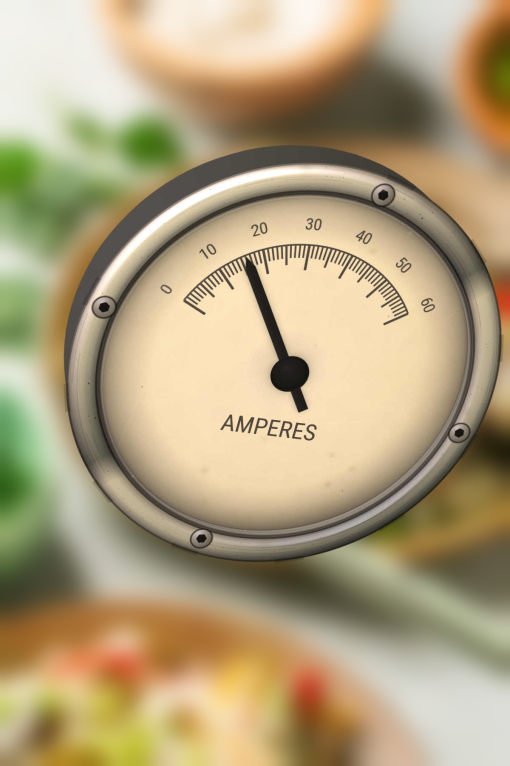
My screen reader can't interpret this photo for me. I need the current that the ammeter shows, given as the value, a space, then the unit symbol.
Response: 16 A
